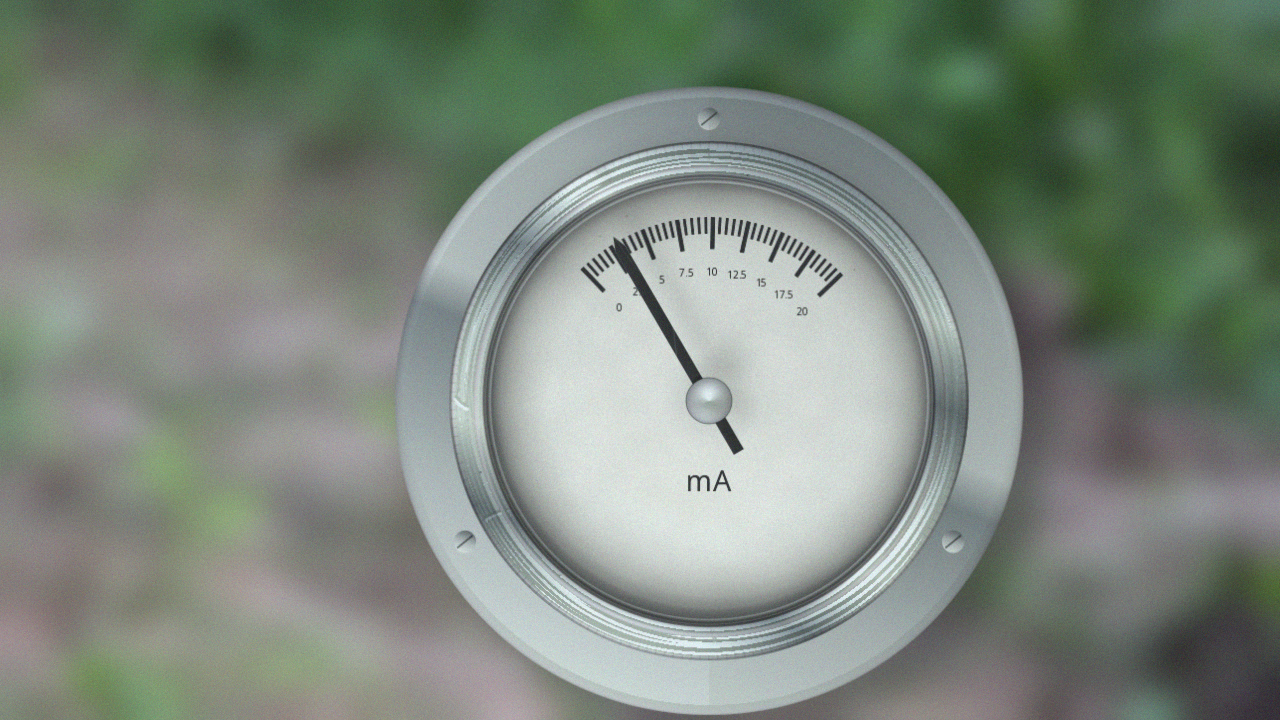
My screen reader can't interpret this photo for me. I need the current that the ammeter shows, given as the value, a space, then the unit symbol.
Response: 3 mA
